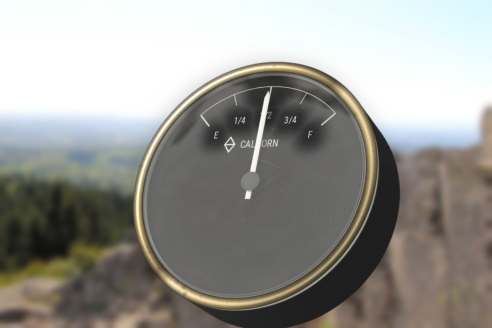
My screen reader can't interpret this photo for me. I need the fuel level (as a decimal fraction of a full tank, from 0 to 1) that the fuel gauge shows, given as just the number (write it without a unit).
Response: 0.5
